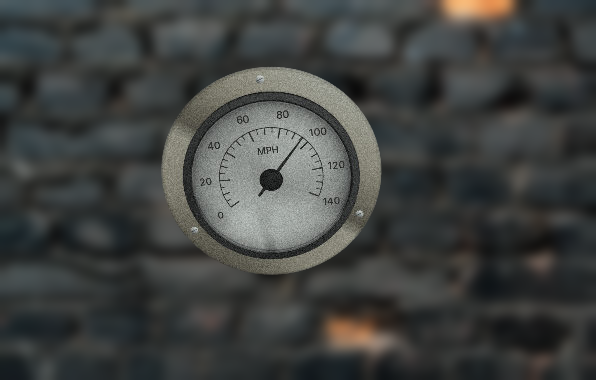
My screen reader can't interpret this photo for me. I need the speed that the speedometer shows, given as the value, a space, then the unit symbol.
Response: 95 mph
